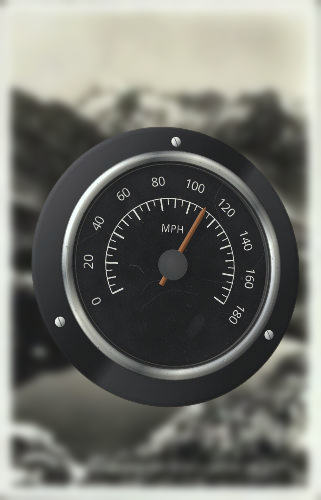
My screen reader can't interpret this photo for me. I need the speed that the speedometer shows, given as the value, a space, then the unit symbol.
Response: 110 mph
